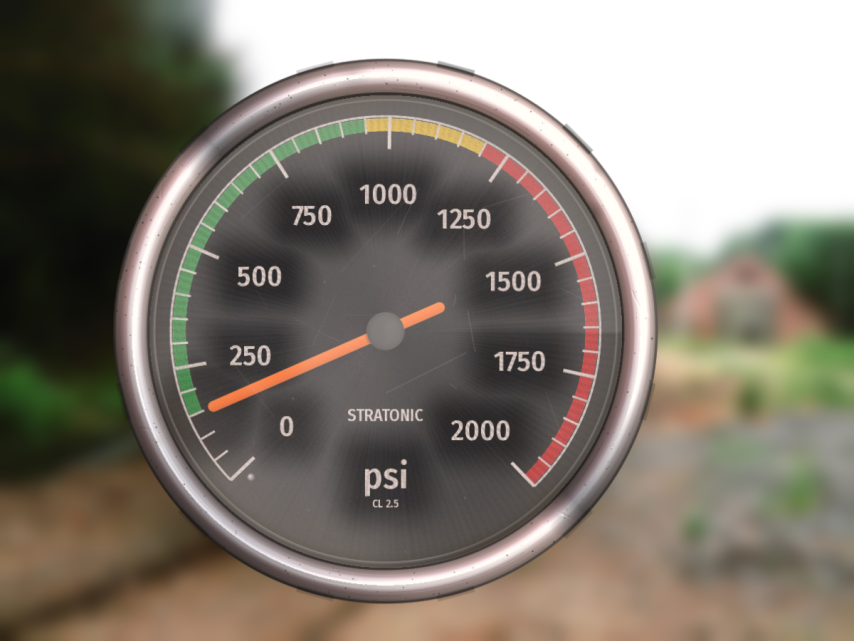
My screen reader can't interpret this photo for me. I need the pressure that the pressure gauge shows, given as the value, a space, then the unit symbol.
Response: 150 psi
